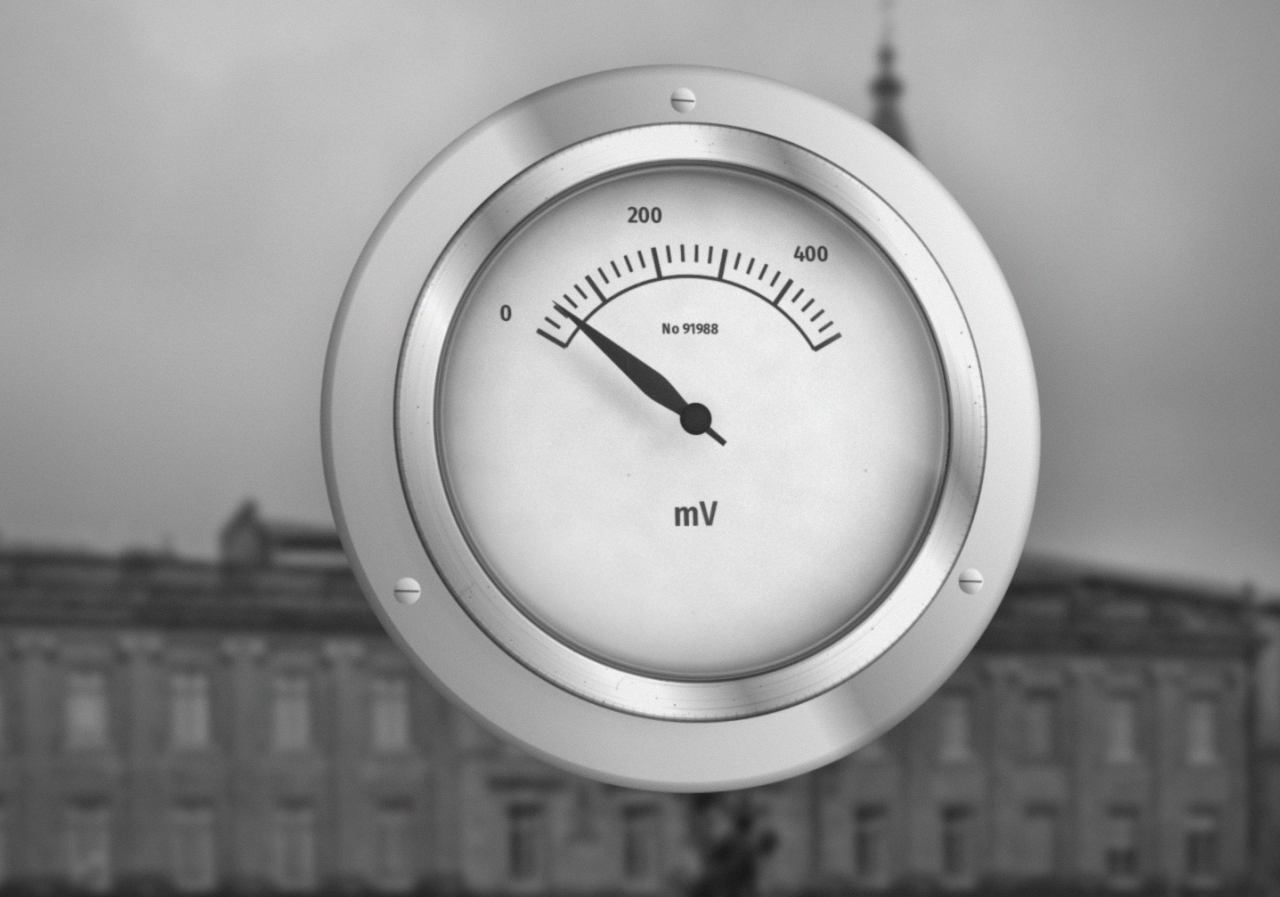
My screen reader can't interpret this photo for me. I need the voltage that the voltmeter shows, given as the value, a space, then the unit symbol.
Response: 40 mV
